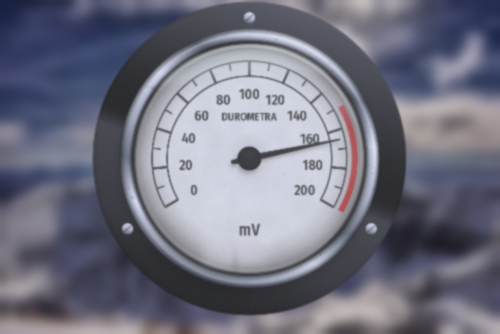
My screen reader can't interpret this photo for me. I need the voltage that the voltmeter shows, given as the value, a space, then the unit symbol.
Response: 165 mV
